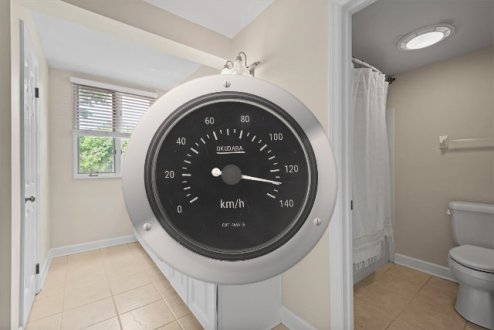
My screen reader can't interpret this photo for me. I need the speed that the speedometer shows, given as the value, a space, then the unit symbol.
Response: 130 km/h
